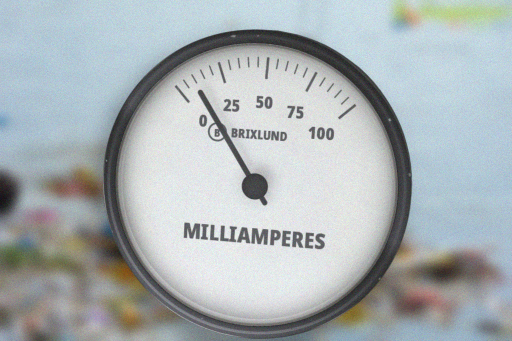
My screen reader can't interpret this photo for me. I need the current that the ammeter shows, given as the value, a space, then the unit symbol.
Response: 10 mA
